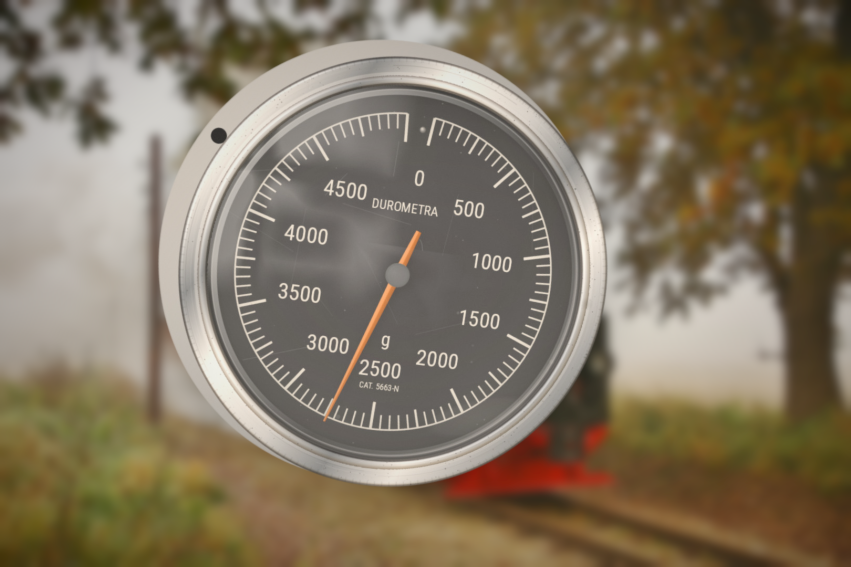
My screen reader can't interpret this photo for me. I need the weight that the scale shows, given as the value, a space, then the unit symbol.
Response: 2750 g
